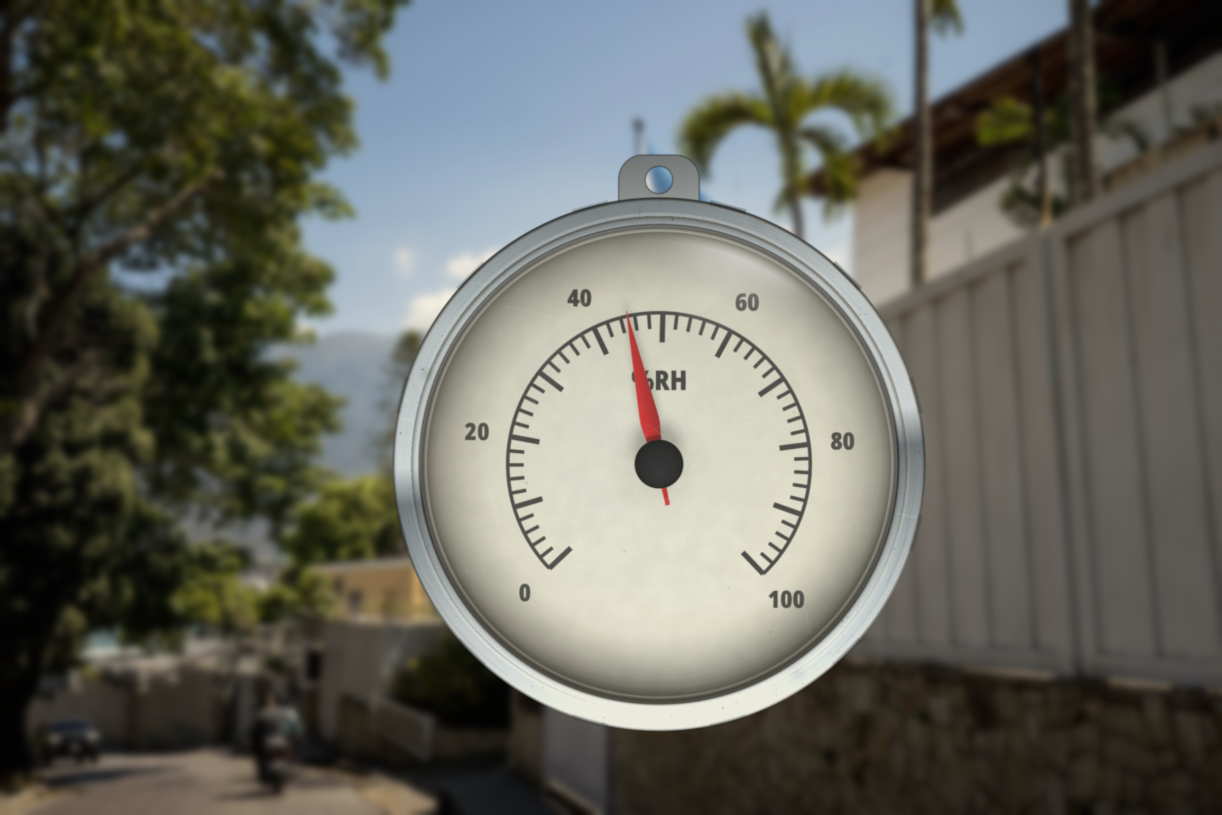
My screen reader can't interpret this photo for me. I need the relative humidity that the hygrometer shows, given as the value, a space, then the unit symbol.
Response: 45 %
